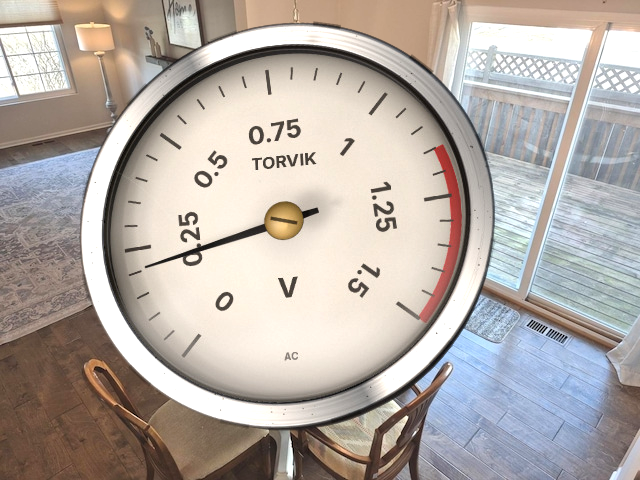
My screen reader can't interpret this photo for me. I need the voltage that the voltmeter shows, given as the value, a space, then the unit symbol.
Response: 0.2 V
